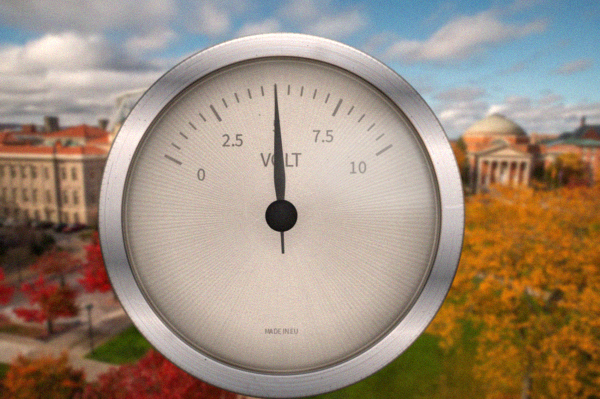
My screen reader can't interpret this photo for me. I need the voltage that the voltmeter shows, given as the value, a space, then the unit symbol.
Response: 5 V
